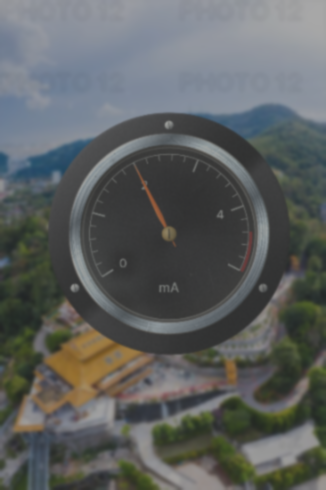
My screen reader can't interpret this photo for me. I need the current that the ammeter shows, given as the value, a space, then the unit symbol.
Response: 2 mA
